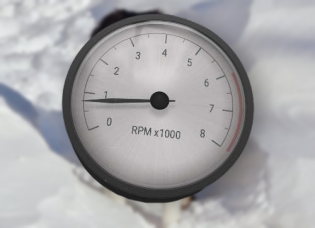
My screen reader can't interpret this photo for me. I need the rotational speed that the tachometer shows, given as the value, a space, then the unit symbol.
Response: 750 rpm
